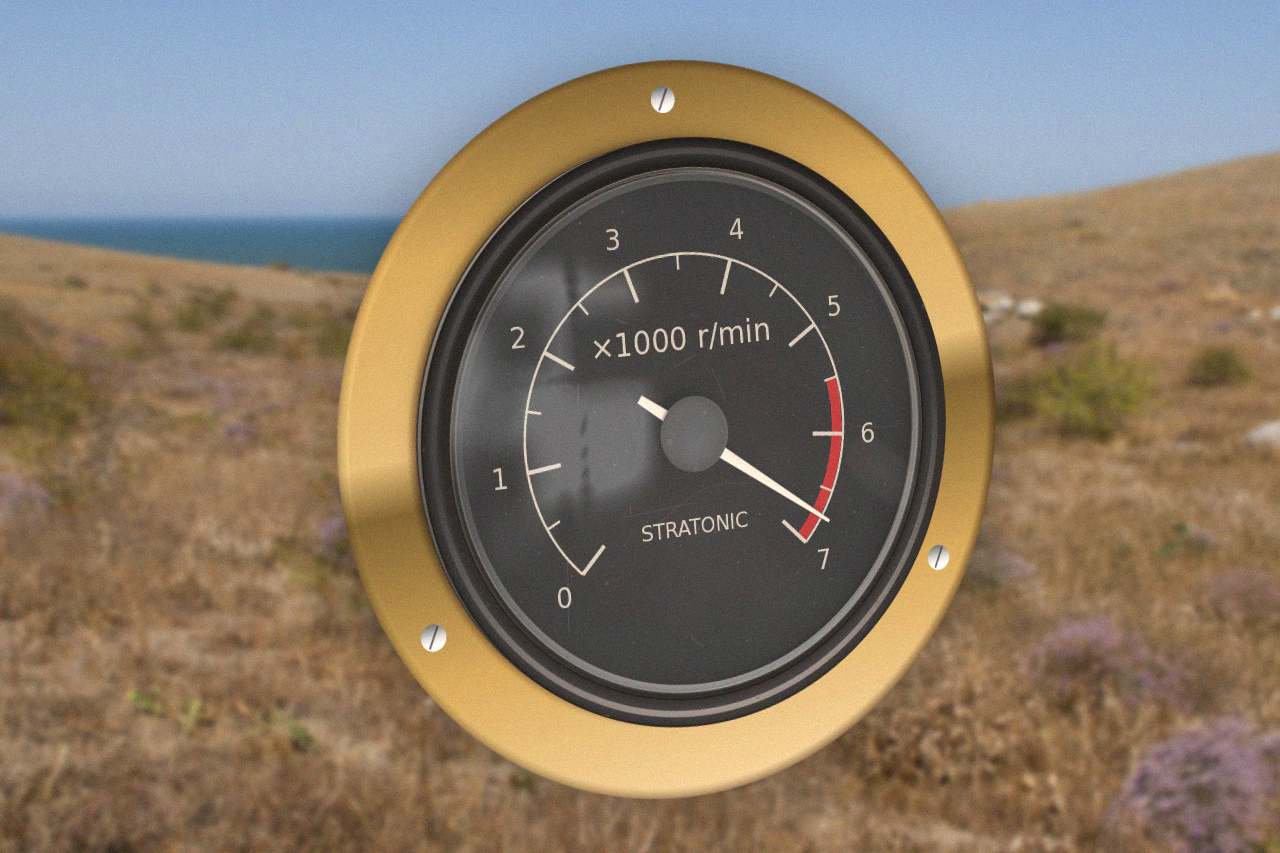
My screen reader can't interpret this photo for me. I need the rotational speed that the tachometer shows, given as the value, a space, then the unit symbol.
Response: 6750 rpm
